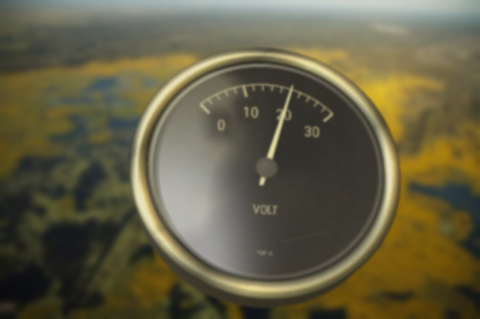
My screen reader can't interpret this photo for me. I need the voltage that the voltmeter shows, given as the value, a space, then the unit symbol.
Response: 20 V
